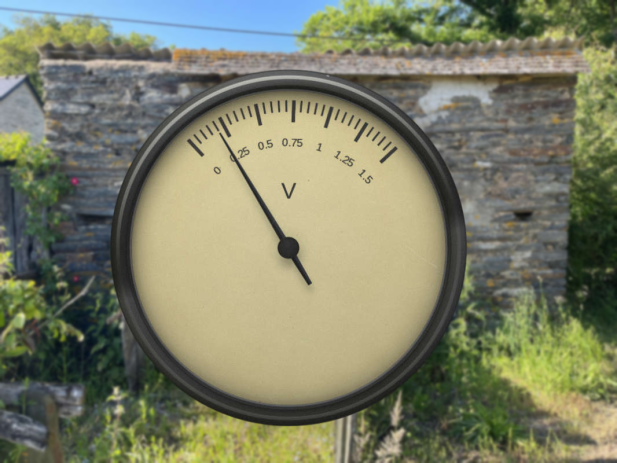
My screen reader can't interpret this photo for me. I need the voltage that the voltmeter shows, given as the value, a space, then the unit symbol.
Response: 0.2 V
